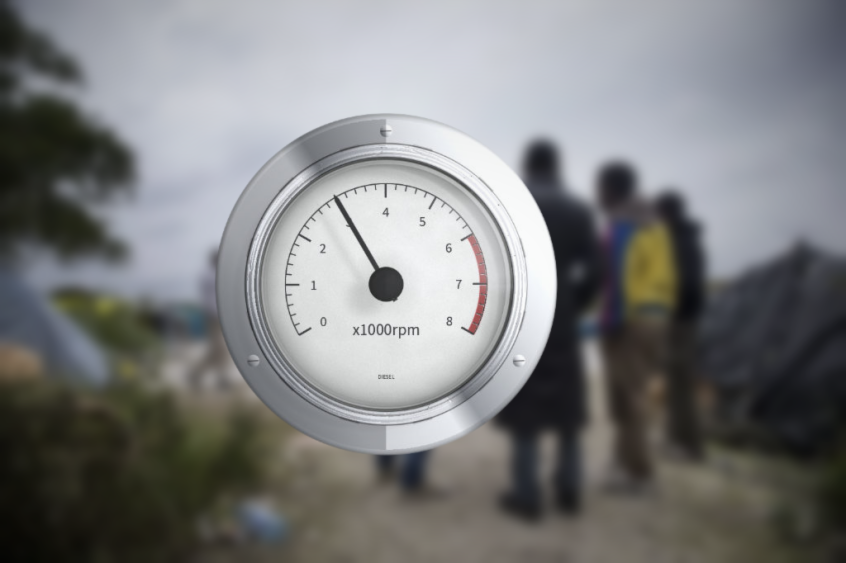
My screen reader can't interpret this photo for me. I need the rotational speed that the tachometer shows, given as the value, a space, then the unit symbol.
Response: 3000 rpm
